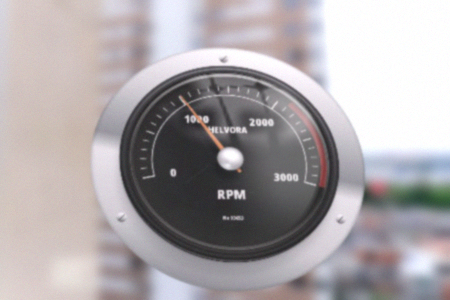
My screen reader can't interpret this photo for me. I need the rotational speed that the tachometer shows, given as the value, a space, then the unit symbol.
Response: 1000 rpm
